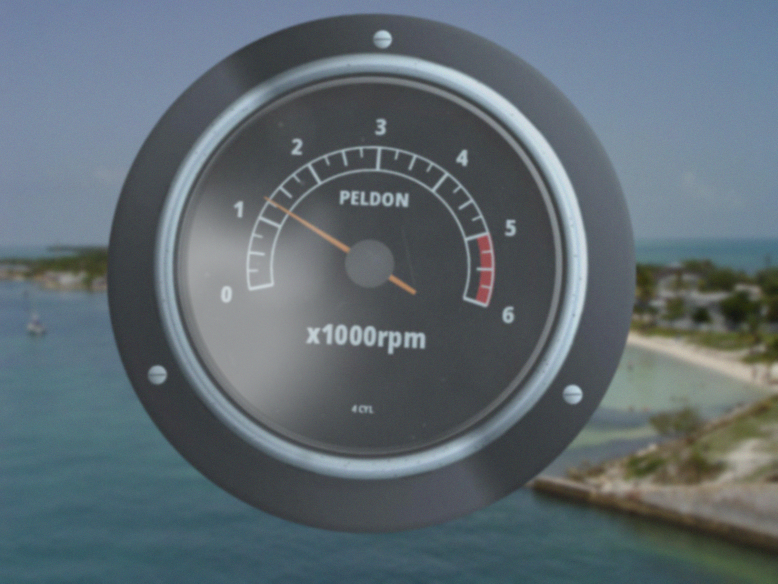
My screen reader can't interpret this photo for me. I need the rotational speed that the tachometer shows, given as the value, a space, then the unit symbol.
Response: 1250 rpm
